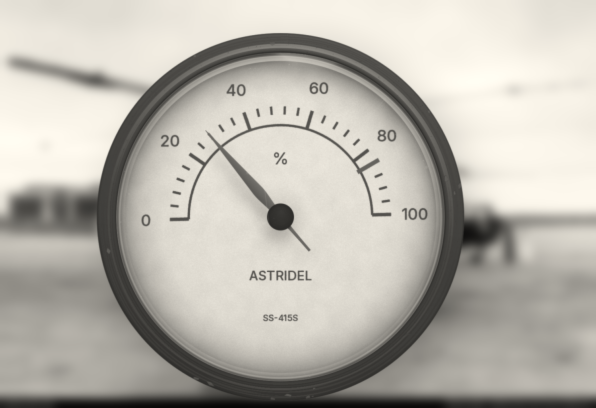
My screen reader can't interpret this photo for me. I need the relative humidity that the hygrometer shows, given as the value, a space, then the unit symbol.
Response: 28 %
